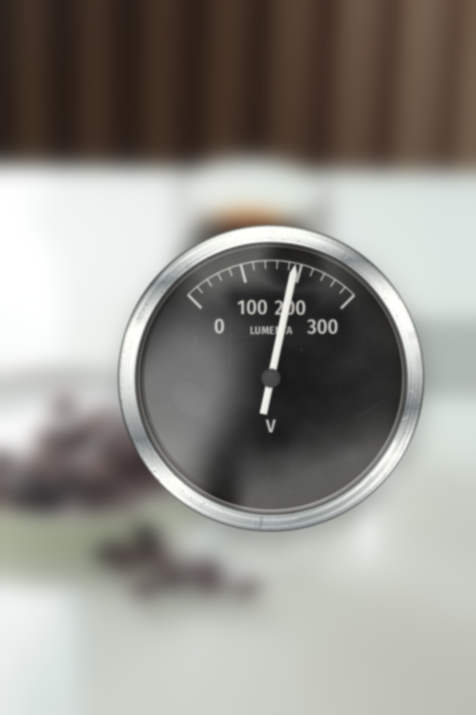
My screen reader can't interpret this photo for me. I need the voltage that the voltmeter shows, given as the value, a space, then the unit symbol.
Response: 190 V
